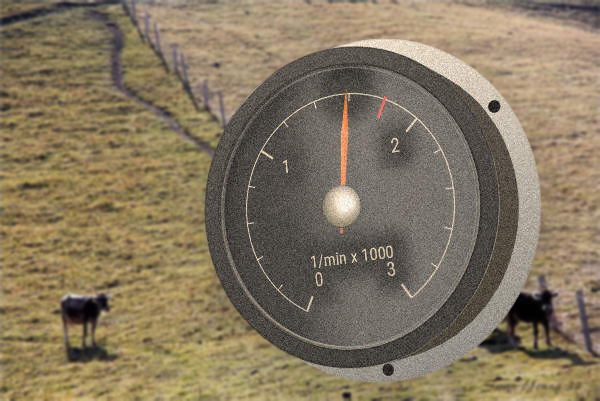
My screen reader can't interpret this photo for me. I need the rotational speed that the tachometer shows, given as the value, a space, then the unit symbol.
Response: 1600 rpm
